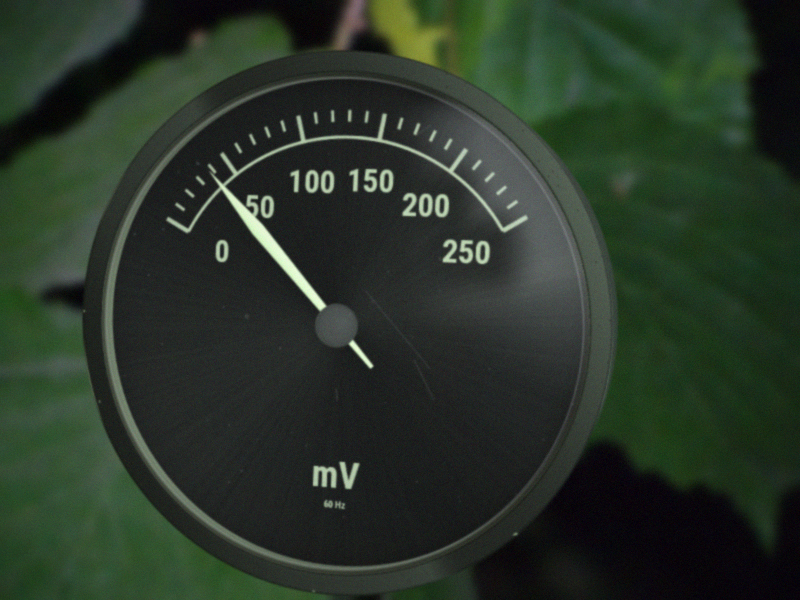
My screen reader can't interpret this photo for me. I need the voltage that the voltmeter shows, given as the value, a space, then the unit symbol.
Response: 40 mV
